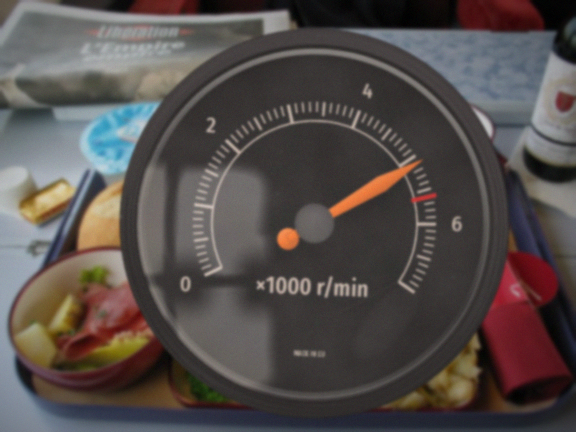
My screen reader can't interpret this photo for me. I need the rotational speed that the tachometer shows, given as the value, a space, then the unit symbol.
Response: 5100 rpm
